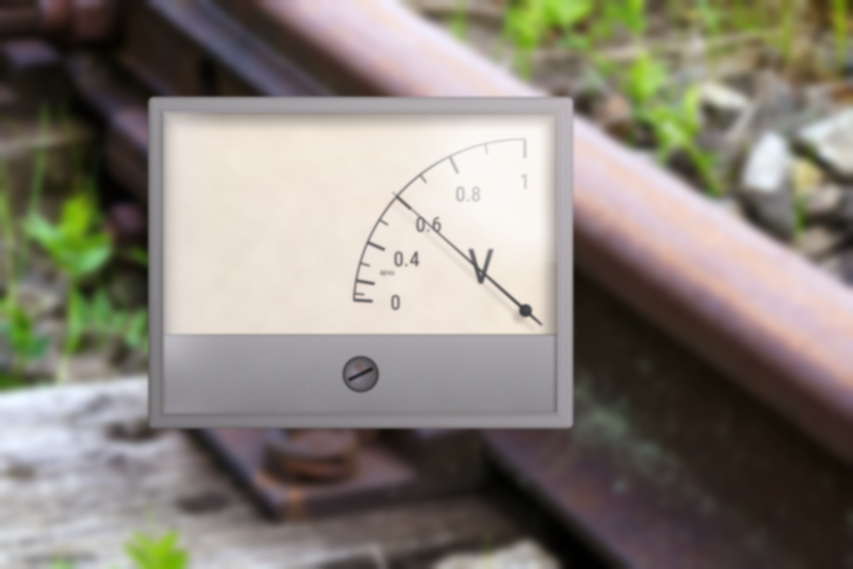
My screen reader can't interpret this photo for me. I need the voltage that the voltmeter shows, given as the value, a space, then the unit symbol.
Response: 0.6 V
